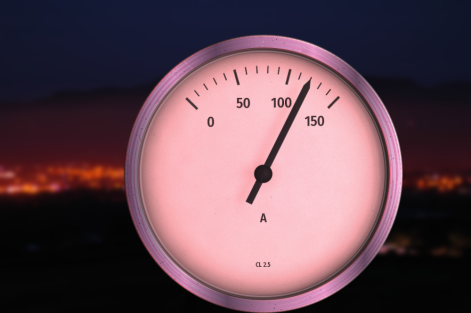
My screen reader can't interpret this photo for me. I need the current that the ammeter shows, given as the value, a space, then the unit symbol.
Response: 120 A
